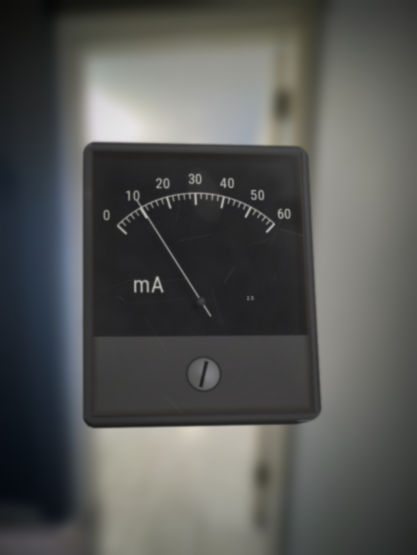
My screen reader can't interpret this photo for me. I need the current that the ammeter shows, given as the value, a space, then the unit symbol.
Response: 10 mA
